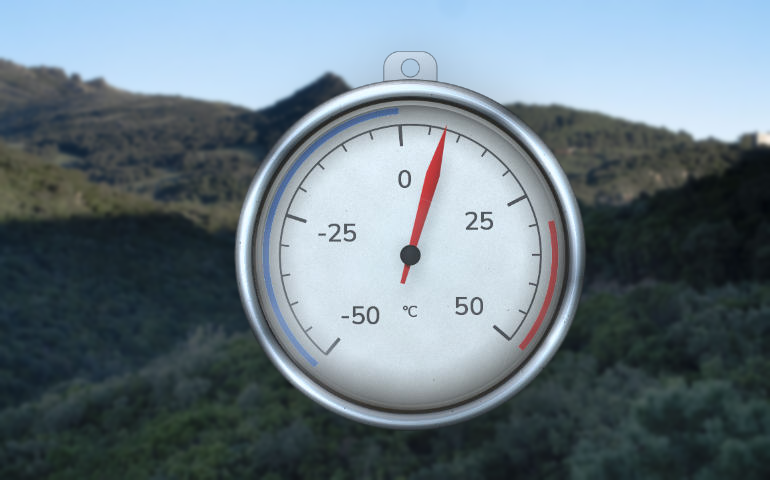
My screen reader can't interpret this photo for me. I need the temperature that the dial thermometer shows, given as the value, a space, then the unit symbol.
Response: 7.5 °C
